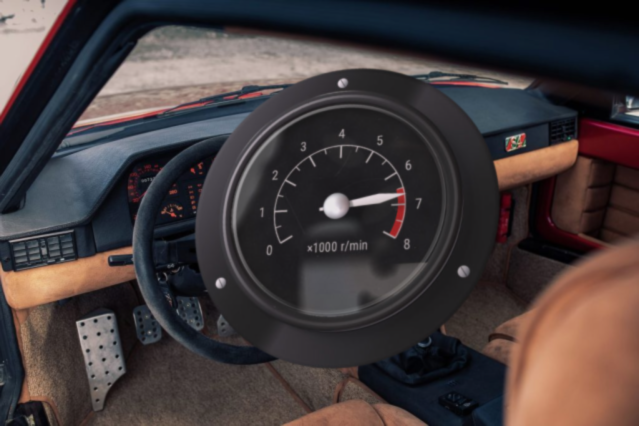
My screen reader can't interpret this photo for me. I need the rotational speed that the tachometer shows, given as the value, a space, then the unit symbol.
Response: 6750 rpm
